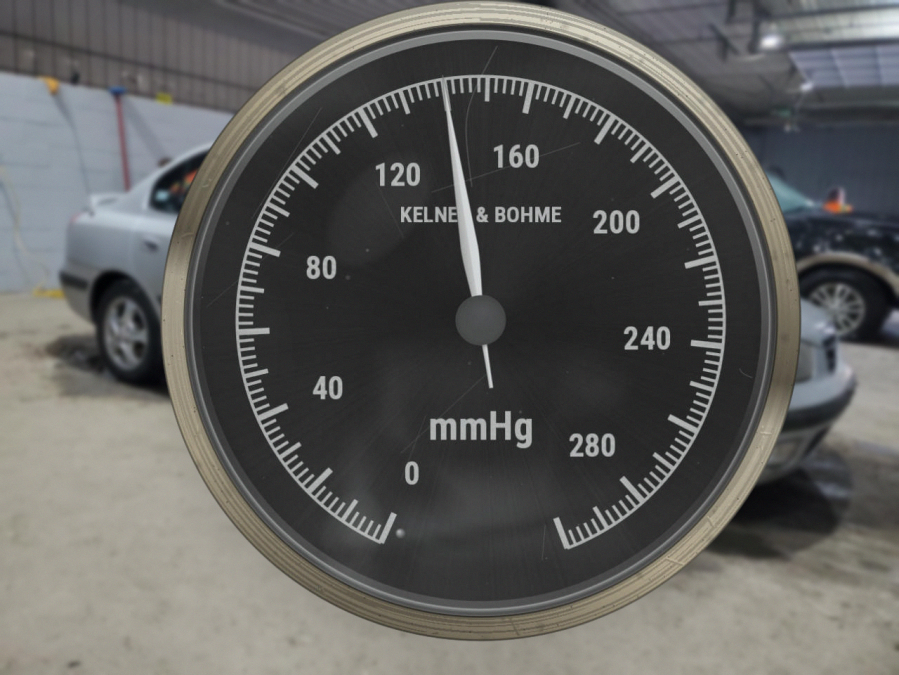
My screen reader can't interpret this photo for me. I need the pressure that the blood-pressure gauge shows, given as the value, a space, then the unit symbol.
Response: 140 mmHg
